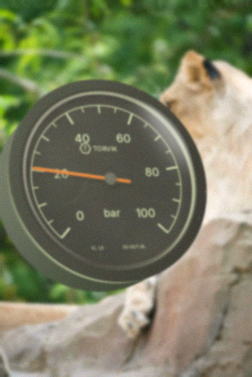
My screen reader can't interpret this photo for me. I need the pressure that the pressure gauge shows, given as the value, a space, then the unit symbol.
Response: 20 bar
